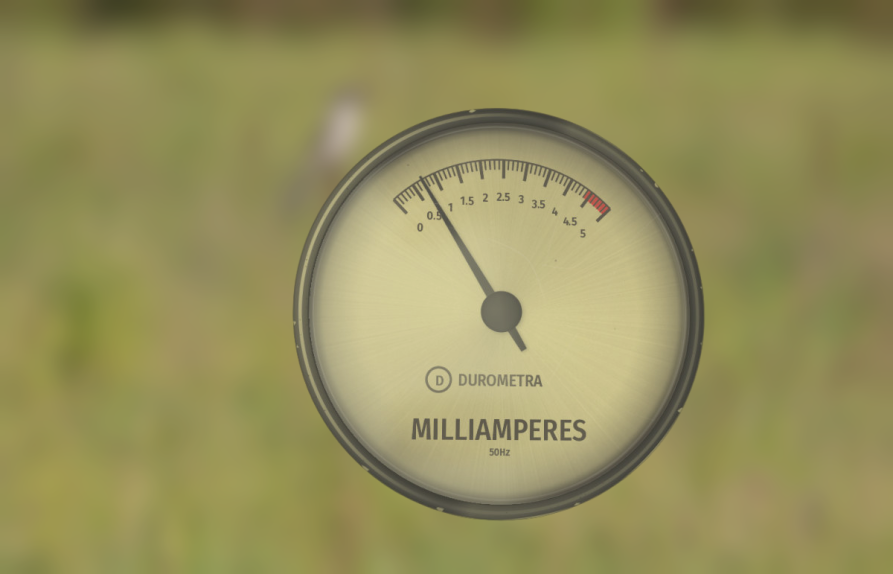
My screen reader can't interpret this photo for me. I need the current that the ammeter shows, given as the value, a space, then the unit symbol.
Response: 0.7 mA
